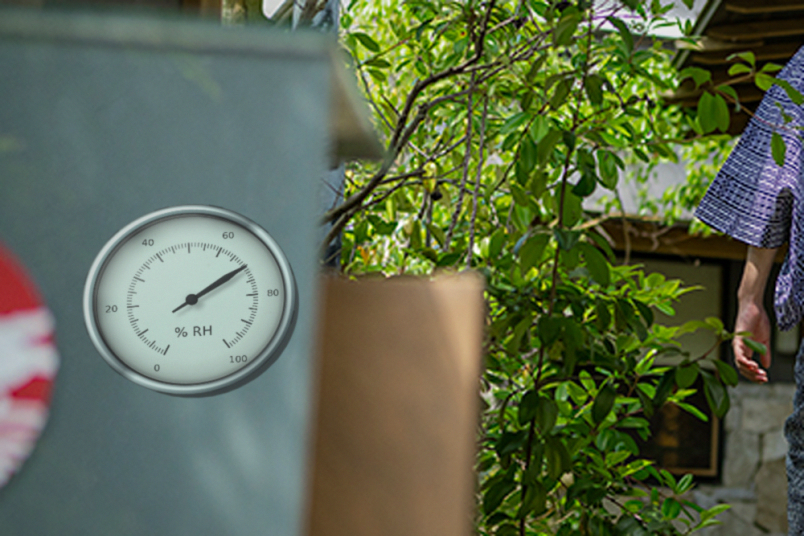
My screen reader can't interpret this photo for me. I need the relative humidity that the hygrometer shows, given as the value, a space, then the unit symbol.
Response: 70 %
